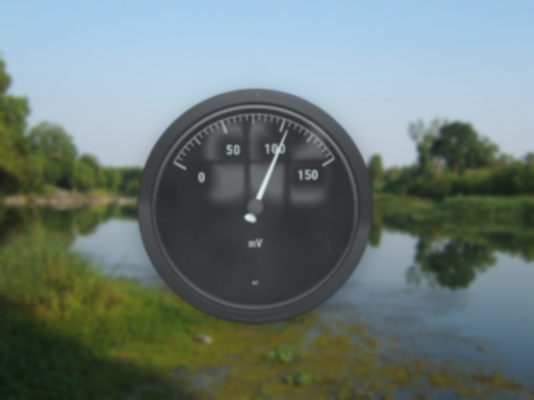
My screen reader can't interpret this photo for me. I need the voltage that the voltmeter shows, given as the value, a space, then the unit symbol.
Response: 105 mV
